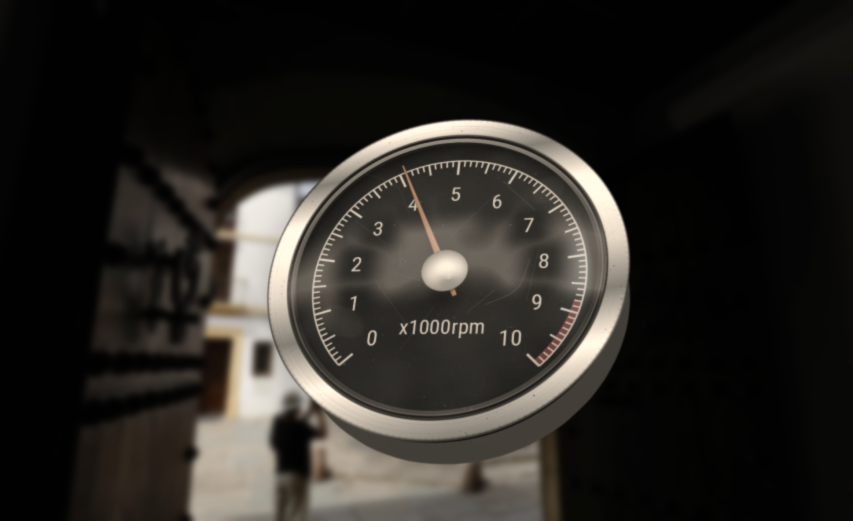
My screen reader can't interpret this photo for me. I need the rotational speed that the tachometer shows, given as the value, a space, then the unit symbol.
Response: 4100 rpm
